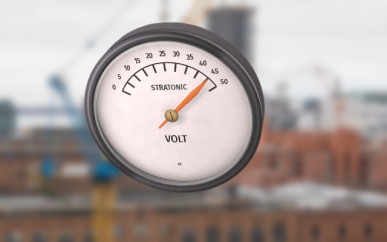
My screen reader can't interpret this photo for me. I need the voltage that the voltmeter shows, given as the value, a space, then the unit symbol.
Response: 45 V
